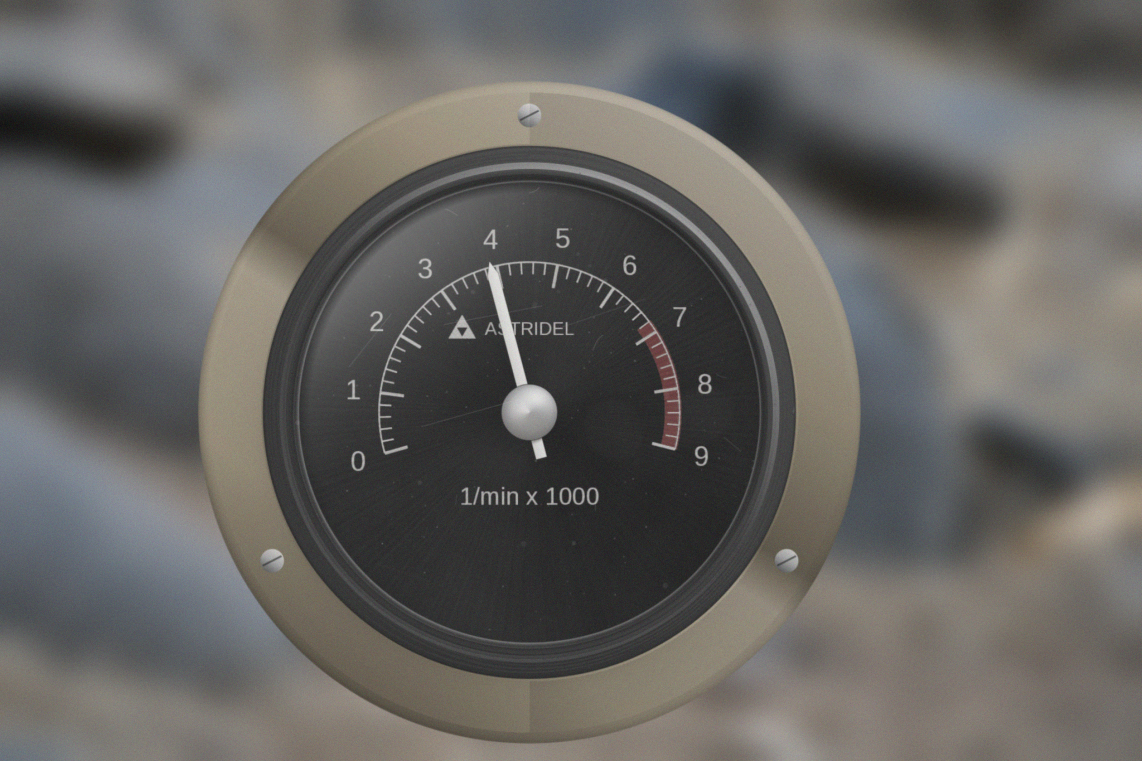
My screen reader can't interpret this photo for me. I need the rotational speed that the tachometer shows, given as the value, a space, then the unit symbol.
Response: 3900 rpm
